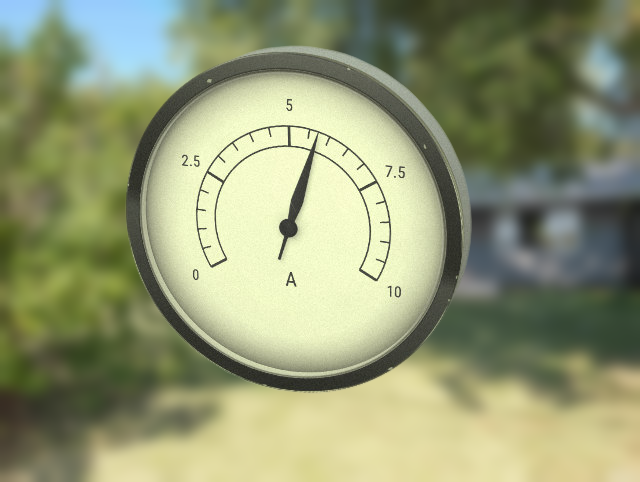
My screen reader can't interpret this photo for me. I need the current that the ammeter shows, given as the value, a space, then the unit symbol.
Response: 5.75 A
